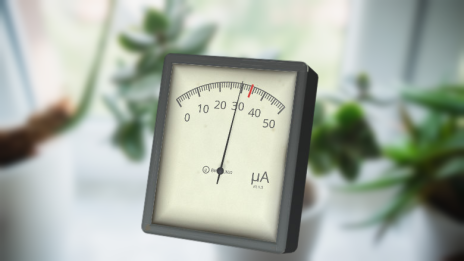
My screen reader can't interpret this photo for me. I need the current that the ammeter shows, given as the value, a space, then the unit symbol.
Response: 30 µA
